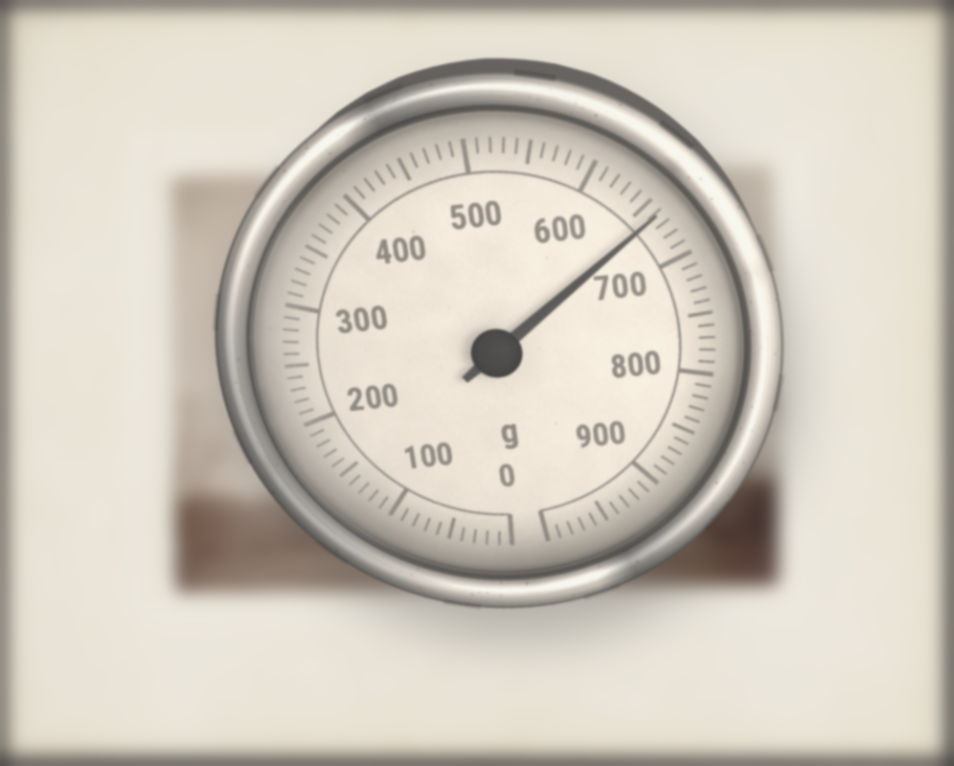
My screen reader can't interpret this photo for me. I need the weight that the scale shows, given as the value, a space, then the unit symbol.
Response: 660 g
